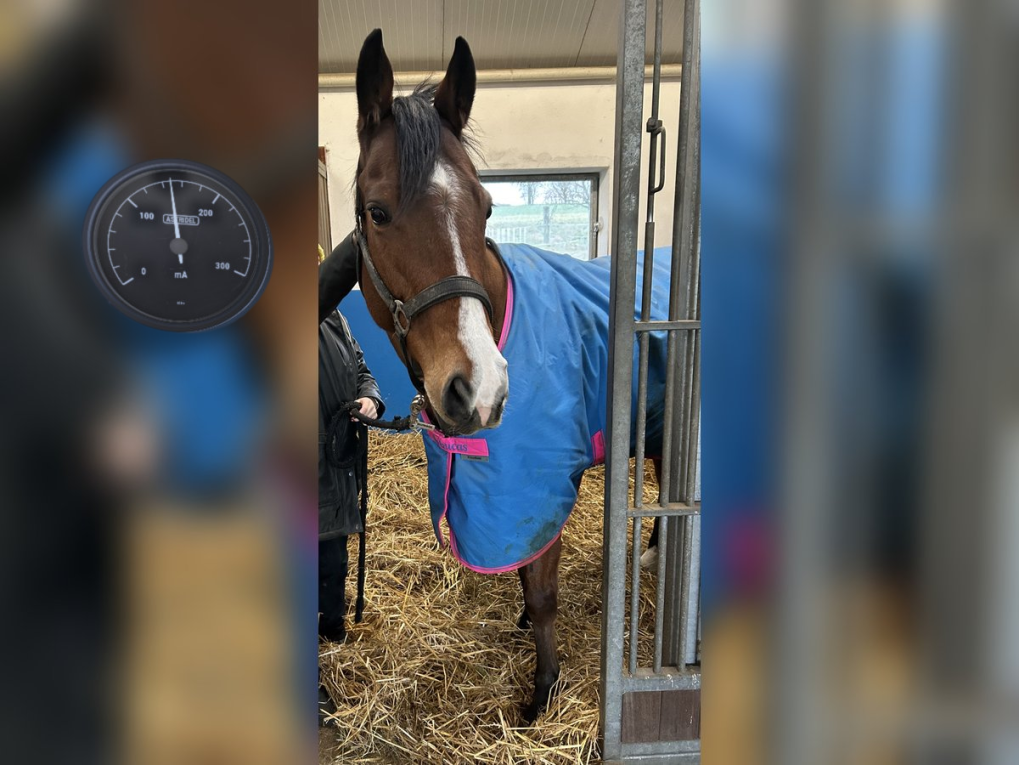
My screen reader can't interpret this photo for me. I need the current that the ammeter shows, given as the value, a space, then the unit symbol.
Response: 150 mA
